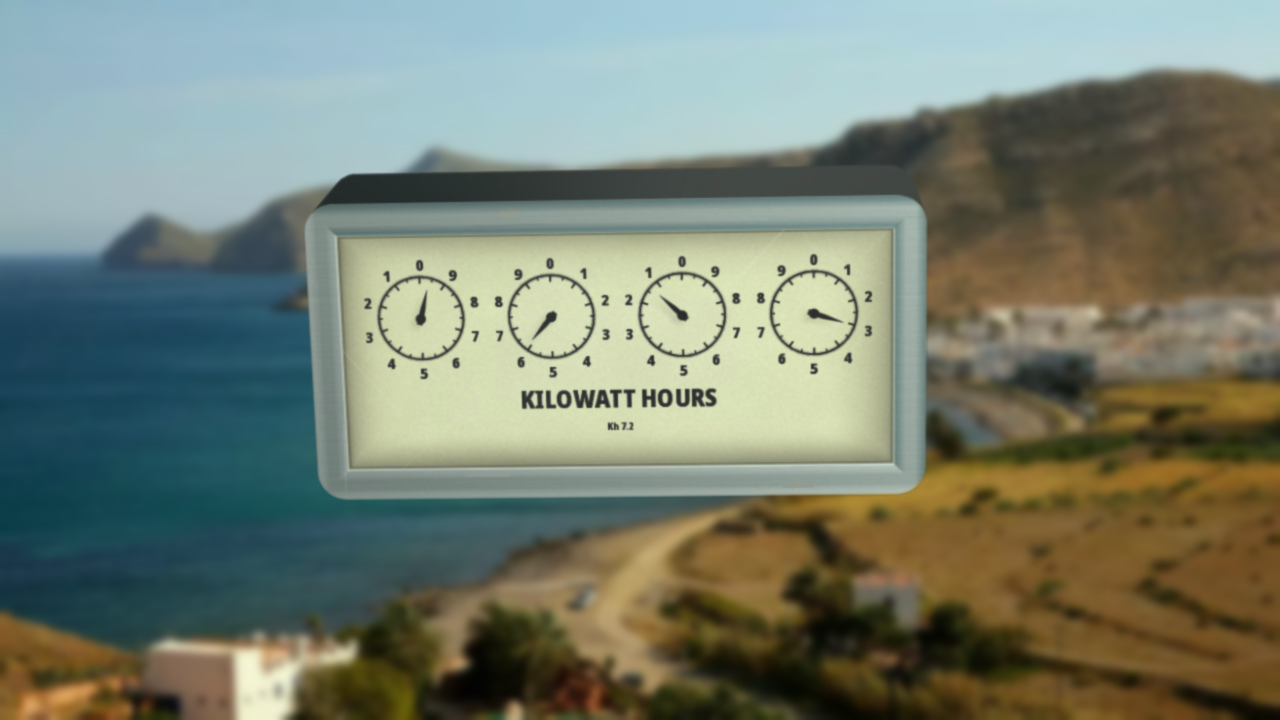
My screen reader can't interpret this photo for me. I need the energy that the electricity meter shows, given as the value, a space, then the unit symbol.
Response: 9613 kWh
